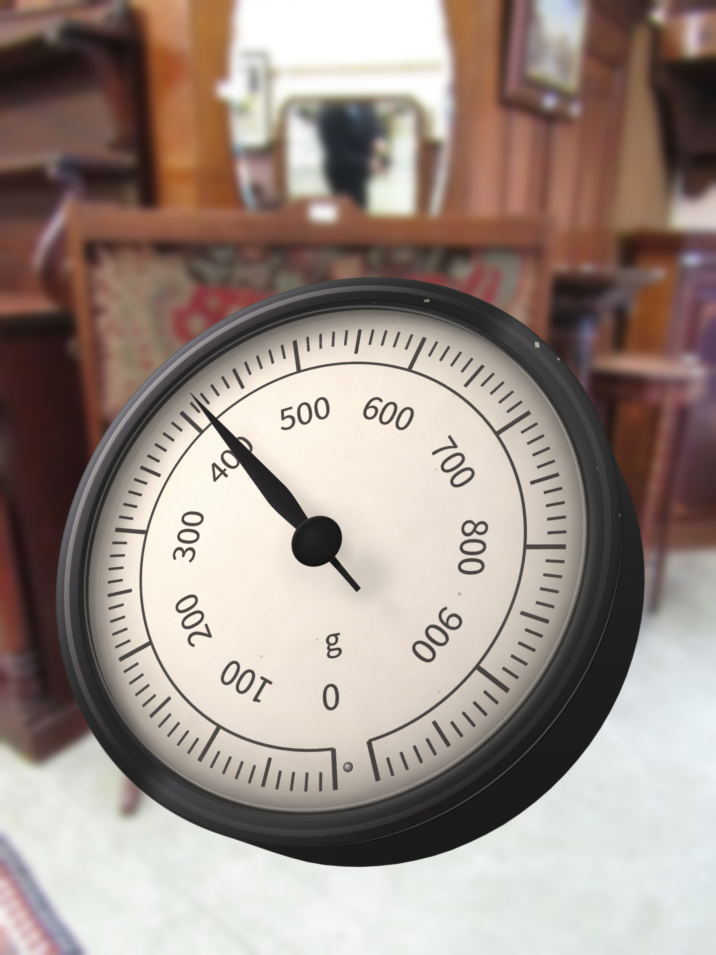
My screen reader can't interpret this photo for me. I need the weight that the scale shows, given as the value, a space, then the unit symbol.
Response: 415 g
